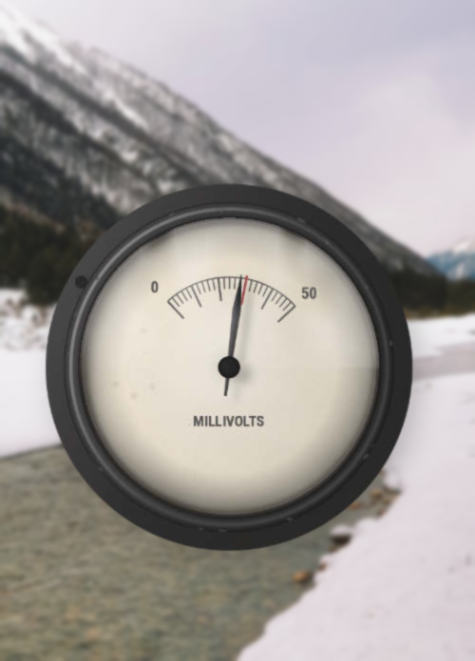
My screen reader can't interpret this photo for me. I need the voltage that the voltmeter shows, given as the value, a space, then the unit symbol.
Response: 28 mV
